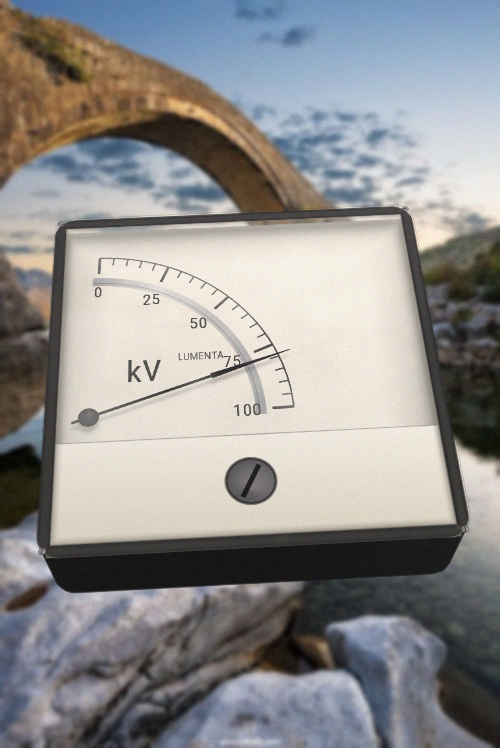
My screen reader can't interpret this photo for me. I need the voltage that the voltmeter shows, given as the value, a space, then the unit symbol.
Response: 80 kV
